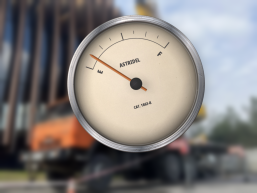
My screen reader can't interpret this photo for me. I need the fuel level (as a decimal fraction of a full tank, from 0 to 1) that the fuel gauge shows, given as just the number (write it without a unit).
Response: 0.125
